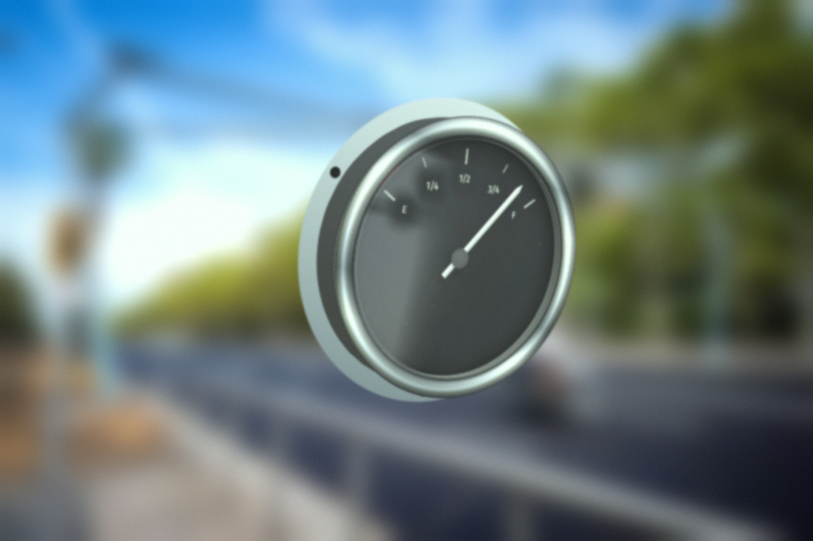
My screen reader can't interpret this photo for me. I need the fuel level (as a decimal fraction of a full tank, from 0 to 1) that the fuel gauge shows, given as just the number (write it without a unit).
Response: 0.875
